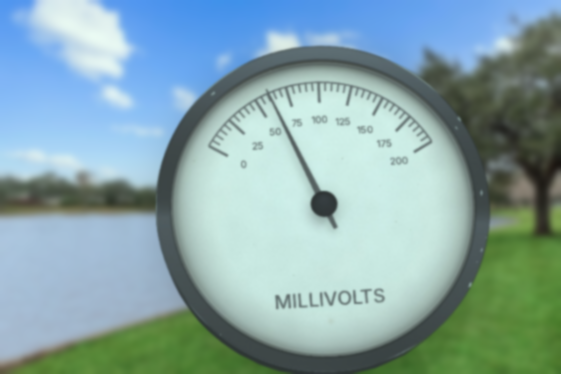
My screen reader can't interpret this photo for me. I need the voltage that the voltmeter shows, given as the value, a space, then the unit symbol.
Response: 60 mV
